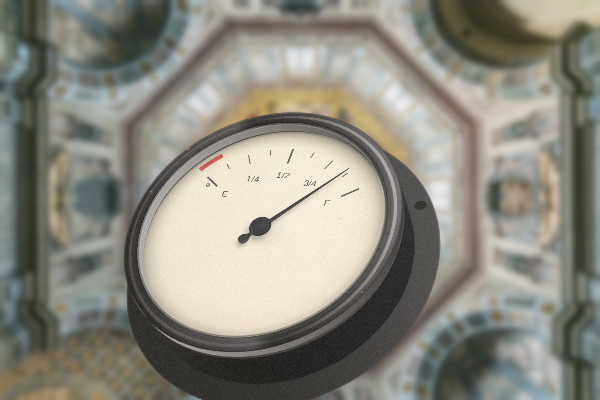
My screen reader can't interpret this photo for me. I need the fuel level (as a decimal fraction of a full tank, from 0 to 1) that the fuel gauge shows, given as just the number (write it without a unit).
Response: 0.875
